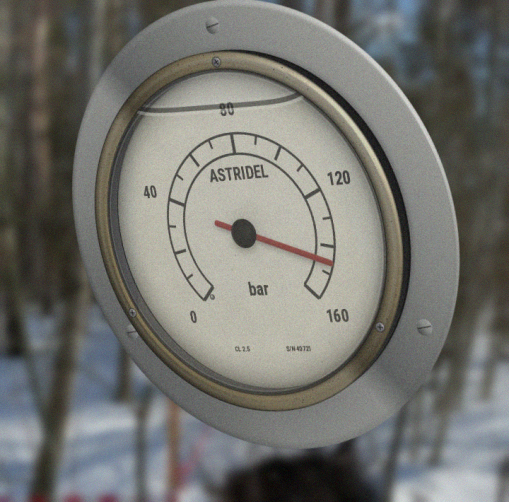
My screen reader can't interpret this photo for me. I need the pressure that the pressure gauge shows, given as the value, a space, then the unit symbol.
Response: 145 bar
